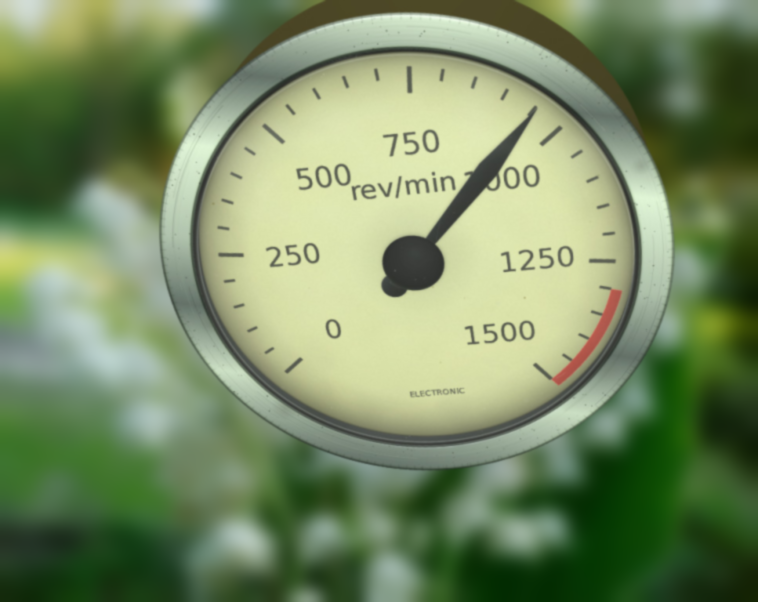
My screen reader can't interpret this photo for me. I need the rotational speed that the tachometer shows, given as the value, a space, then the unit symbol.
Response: 950 rpm
